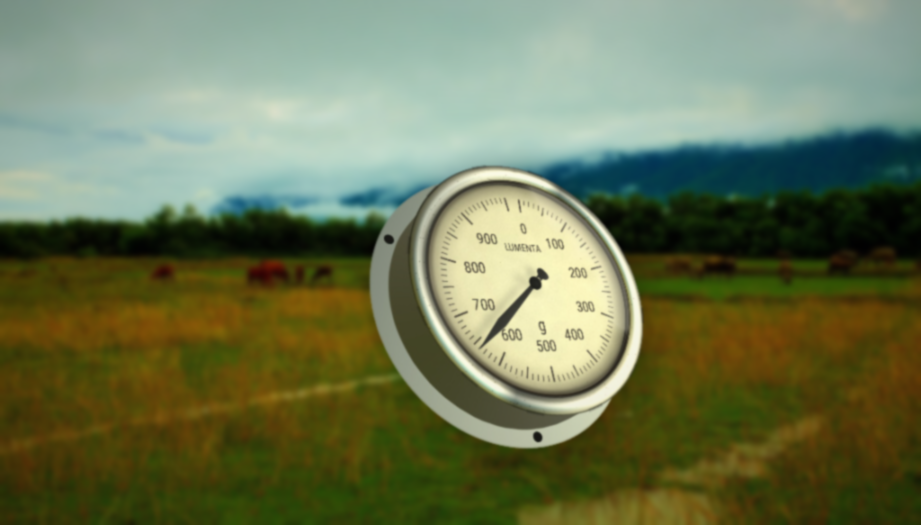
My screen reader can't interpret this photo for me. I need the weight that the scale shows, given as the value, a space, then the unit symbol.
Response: 640 g
